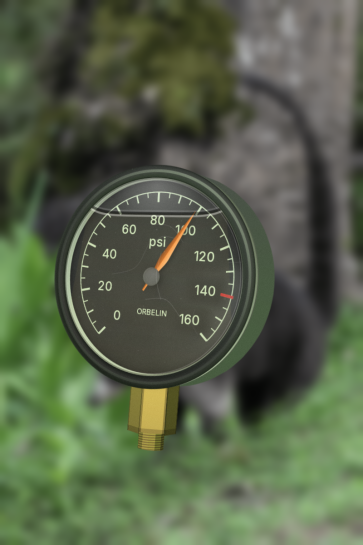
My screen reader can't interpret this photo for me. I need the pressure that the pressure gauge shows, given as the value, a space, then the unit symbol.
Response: 100 psi
